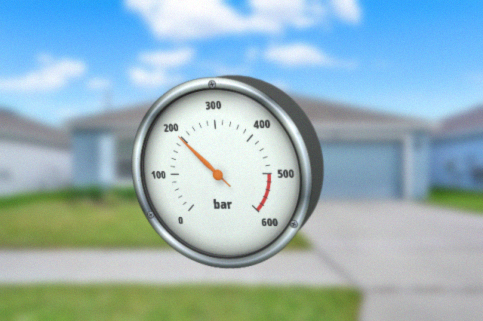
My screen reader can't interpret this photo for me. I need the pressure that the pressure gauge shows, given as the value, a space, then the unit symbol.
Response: 200 bar
